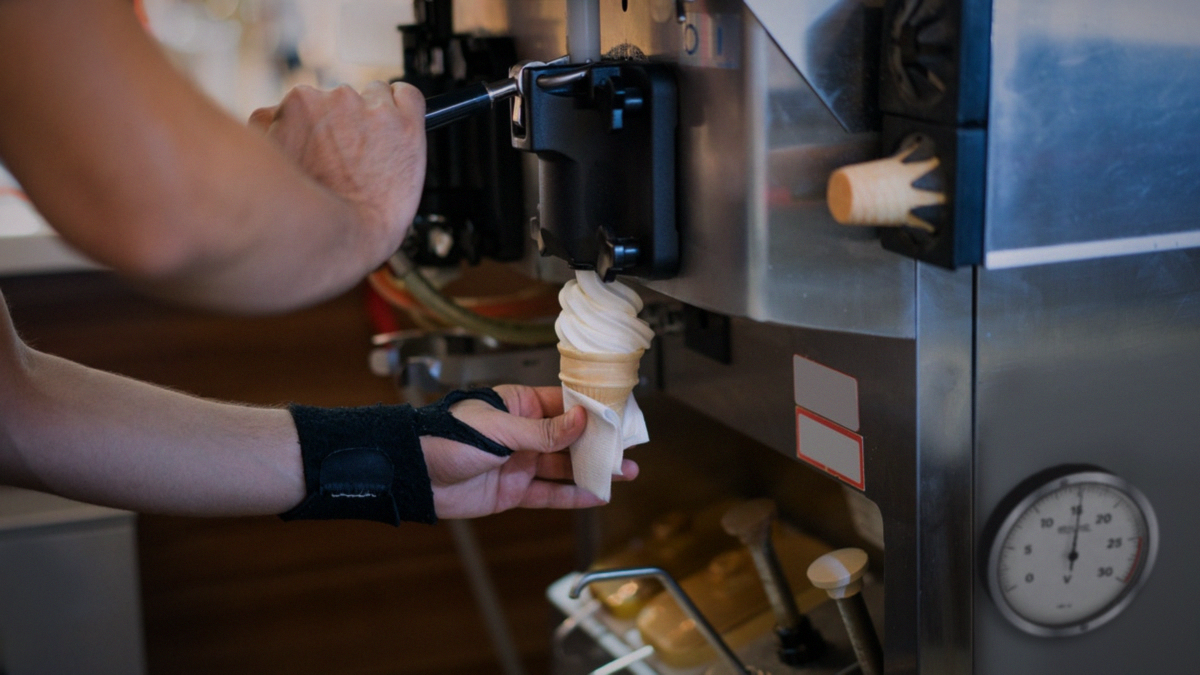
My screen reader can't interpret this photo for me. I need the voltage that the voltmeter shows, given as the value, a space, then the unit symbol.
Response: 15 V
